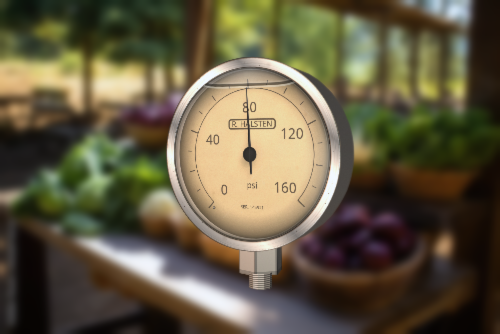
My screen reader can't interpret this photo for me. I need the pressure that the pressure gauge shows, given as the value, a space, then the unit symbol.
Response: 80 psi
